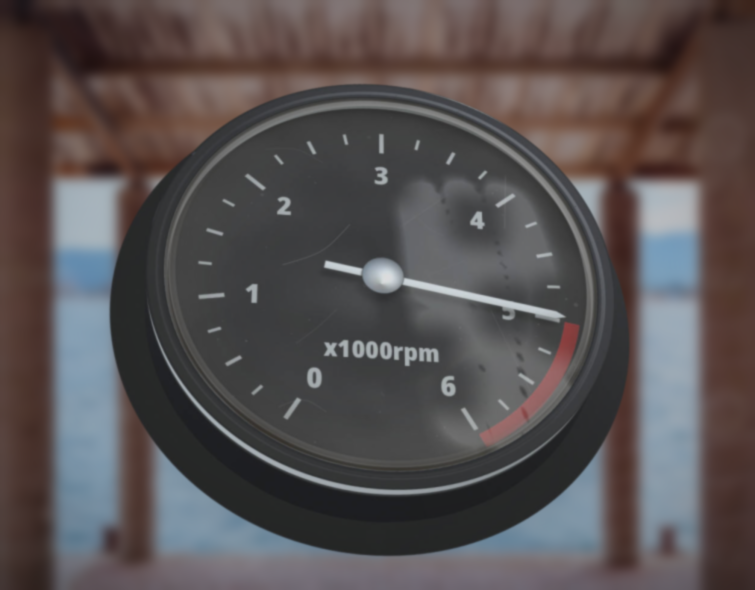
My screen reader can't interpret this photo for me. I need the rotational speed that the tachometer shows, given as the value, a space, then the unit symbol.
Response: 5000 rpm
